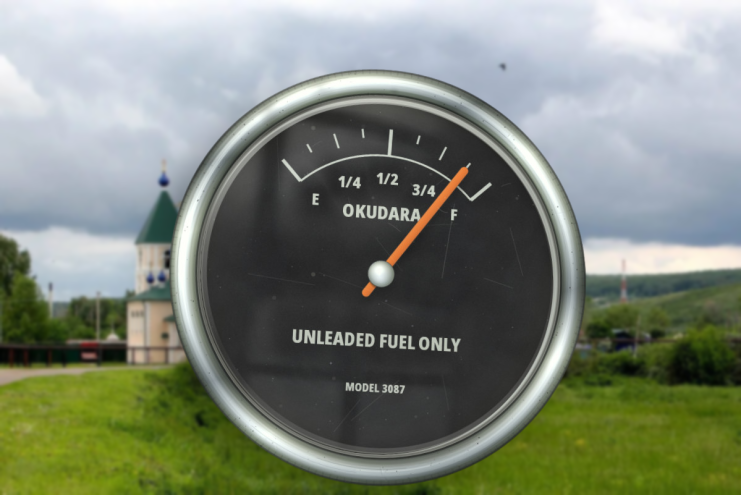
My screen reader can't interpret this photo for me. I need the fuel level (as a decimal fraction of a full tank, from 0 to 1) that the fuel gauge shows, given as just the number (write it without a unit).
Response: 0.875
